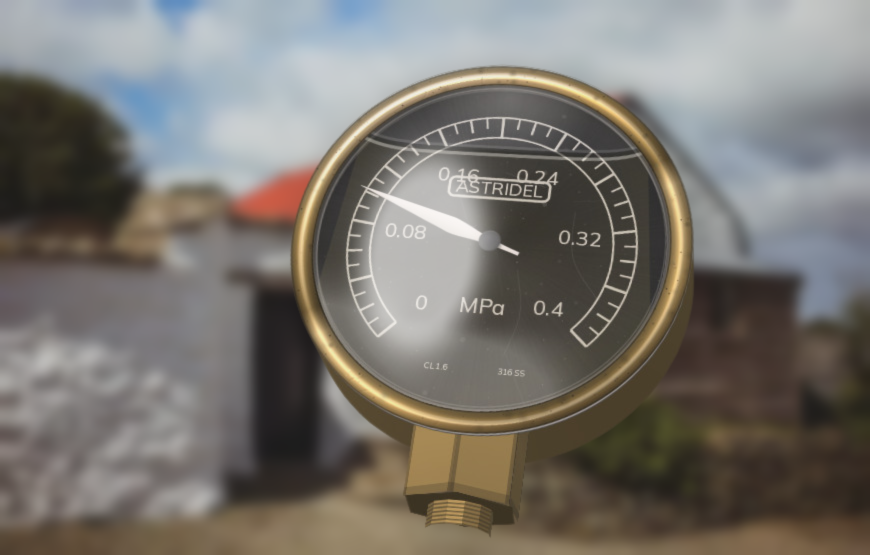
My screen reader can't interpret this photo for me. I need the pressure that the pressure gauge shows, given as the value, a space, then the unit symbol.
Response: 0.1 MPa
